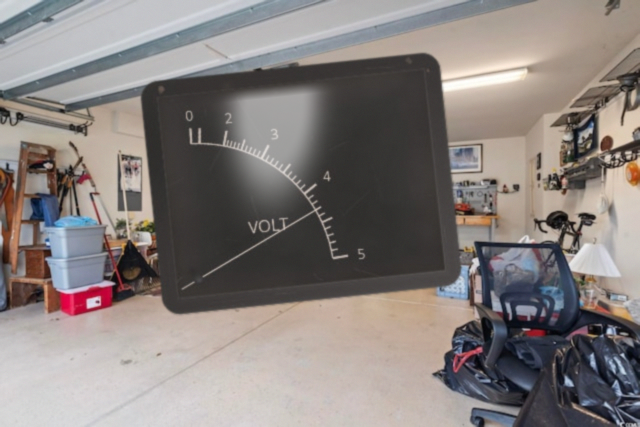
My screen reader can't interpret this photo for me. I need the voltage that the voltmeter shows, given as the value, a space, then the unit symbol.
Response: 4.3 V
